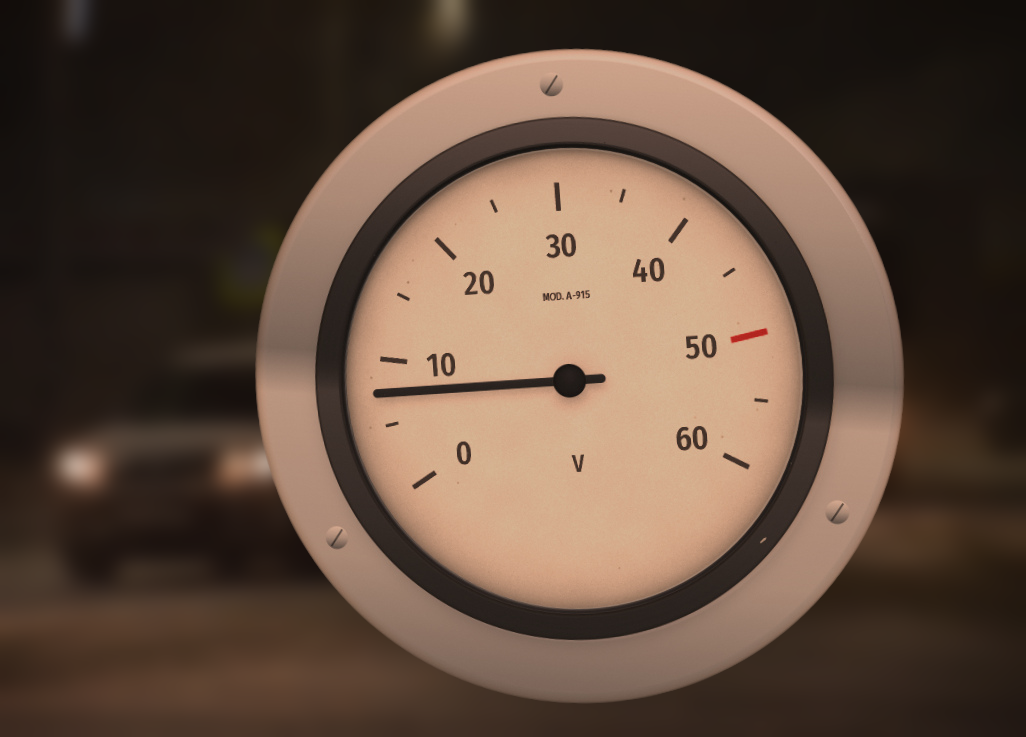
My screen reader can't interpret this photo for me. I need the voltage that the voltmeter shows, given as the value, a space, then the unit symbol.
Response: 7.5 V
